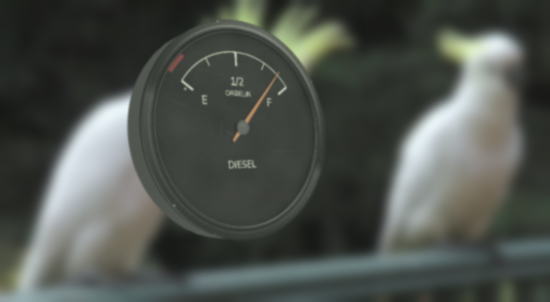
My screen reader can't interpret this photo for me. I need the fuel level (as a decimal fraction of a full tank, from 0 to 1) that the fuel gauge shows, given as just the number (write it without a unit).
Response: 0.875
